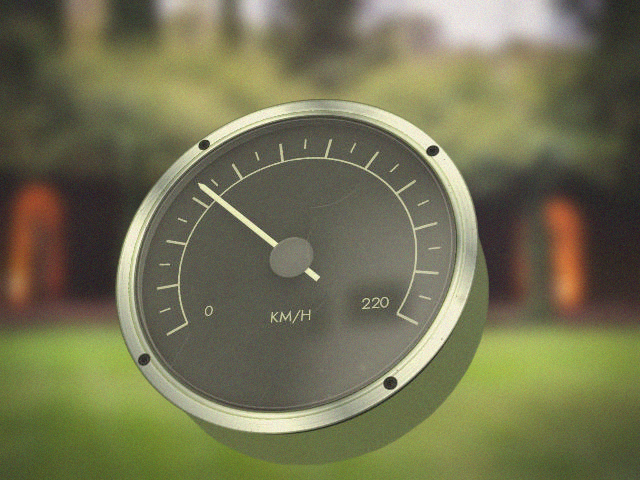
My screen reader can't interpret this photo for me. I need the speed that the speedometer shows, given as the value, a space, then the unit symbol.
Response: 65 km/h
